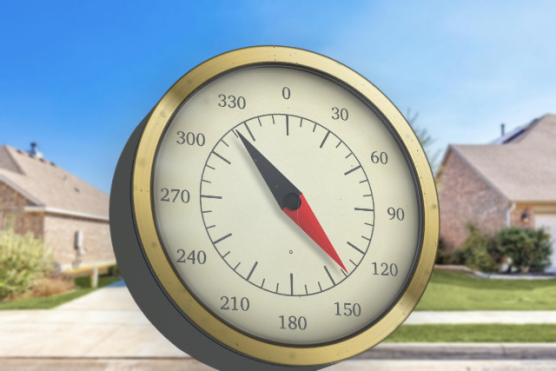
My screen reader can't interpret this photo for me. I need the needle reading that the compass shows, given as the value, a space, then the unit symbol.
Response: 140 °
